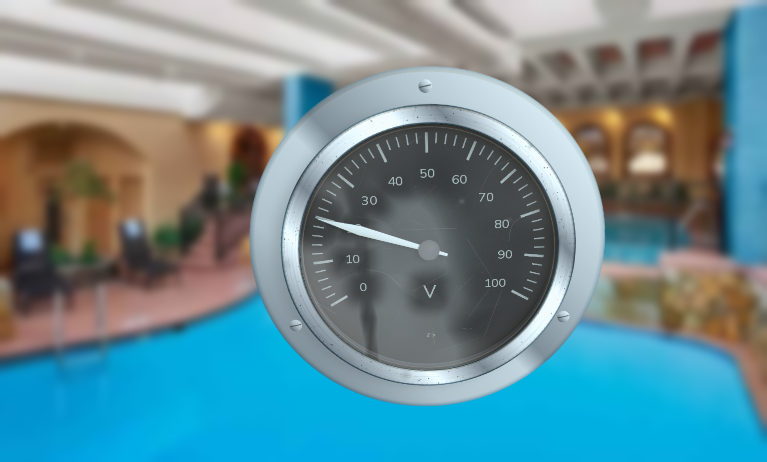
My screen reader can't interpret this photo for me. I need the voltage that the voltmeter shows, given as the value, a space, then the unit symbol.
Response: 20 V
